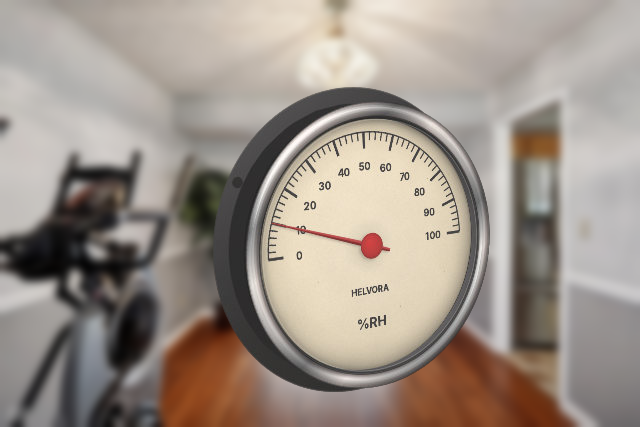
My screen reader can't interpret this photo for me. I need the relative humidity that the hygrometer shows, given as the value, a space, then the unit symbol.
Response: 10 %
